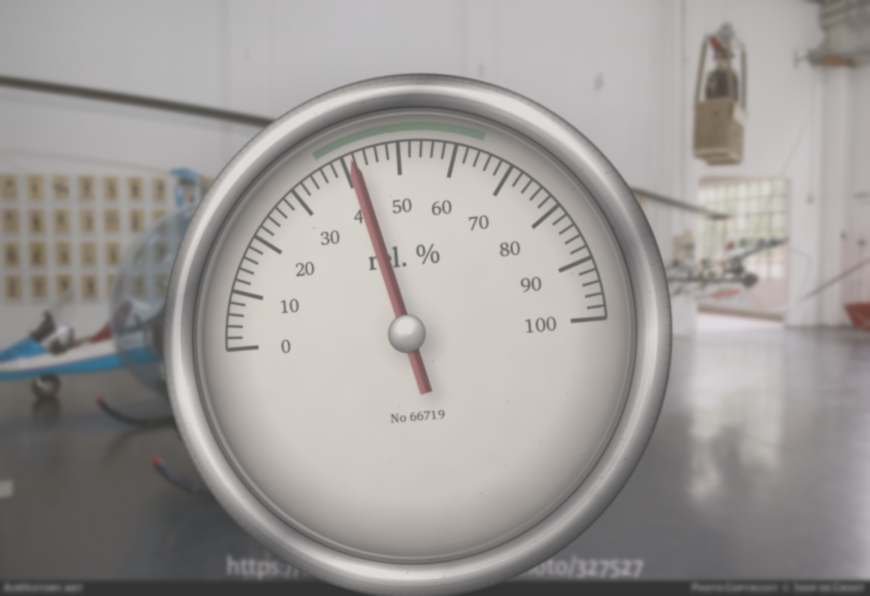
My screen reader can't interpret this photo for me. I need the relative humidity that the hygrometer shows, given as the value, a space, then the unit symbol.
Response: 42 %
